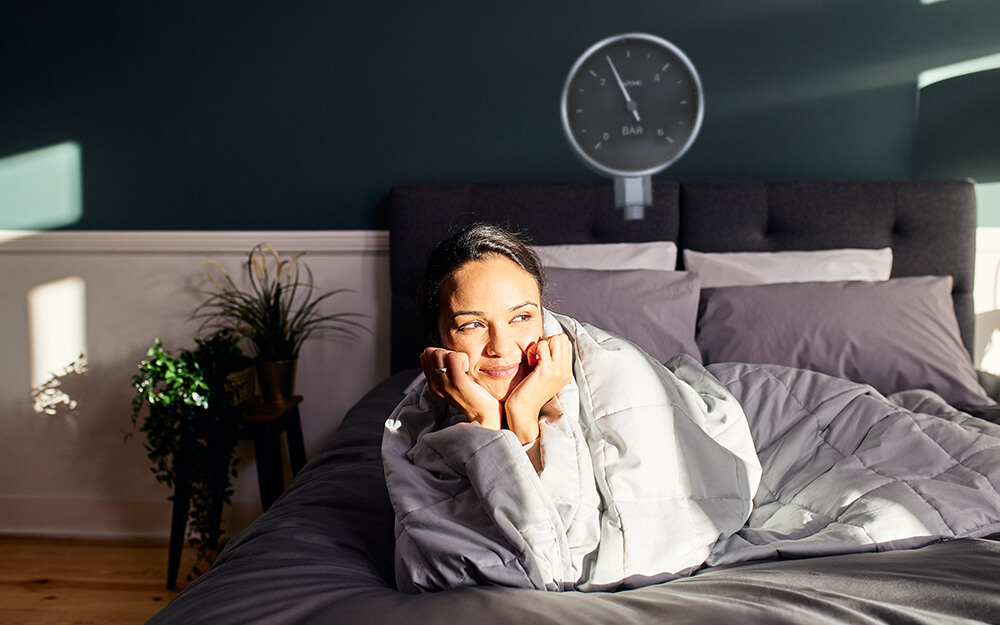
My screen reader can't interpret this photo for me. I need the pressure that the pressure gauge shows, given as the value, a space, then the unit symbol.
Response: 2.5 bar
